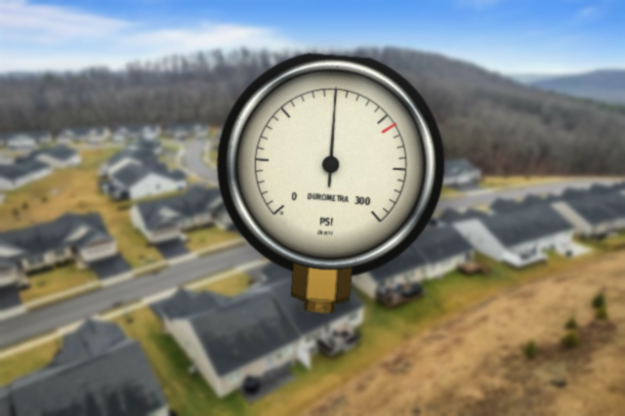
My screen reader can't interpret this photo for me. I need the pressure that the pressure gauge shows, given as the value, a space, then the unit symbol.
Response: 150 psi
